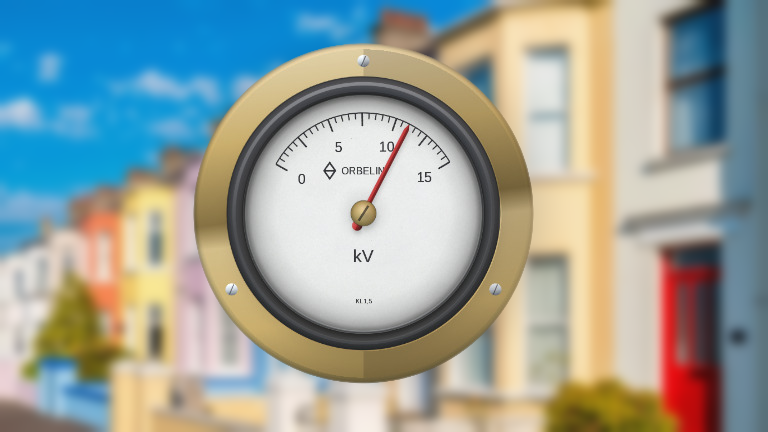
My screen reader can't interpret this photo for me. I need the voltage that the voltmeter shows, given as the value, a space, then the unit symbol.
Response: 11 kV
